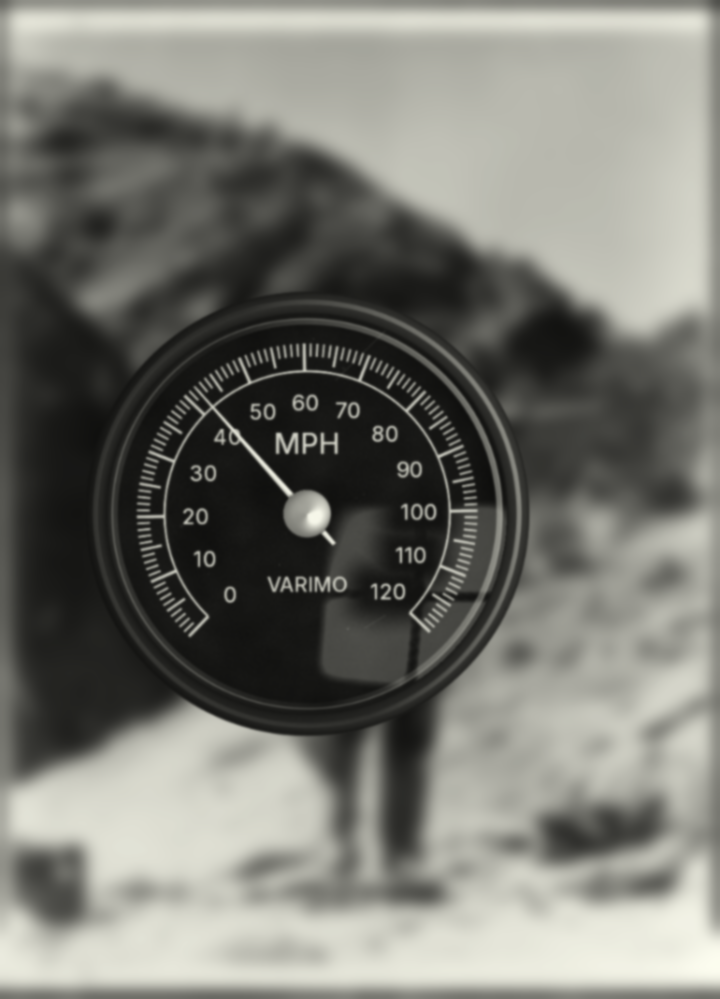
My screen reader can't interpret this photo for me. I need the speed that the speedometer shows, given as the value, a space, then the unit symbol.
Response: 42 mph
